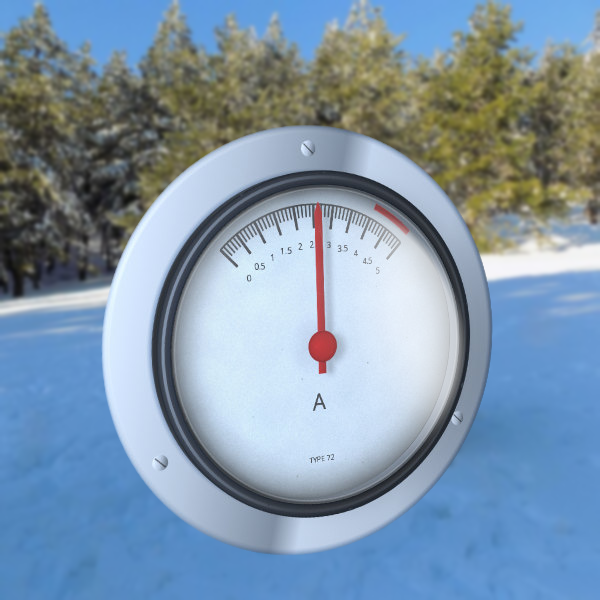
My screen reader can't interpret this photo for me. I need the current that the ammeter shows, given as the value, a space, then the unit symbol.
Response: 2.5 A
